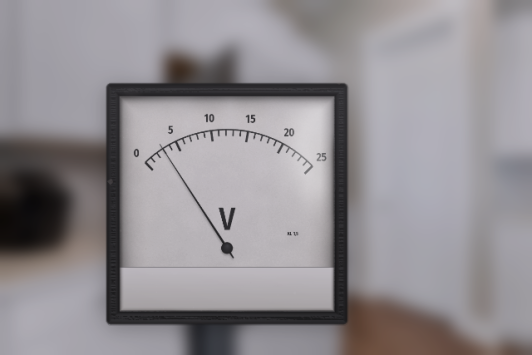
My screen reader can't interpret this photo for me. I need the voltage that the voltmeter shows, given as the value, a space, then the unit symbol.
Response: 3 V
